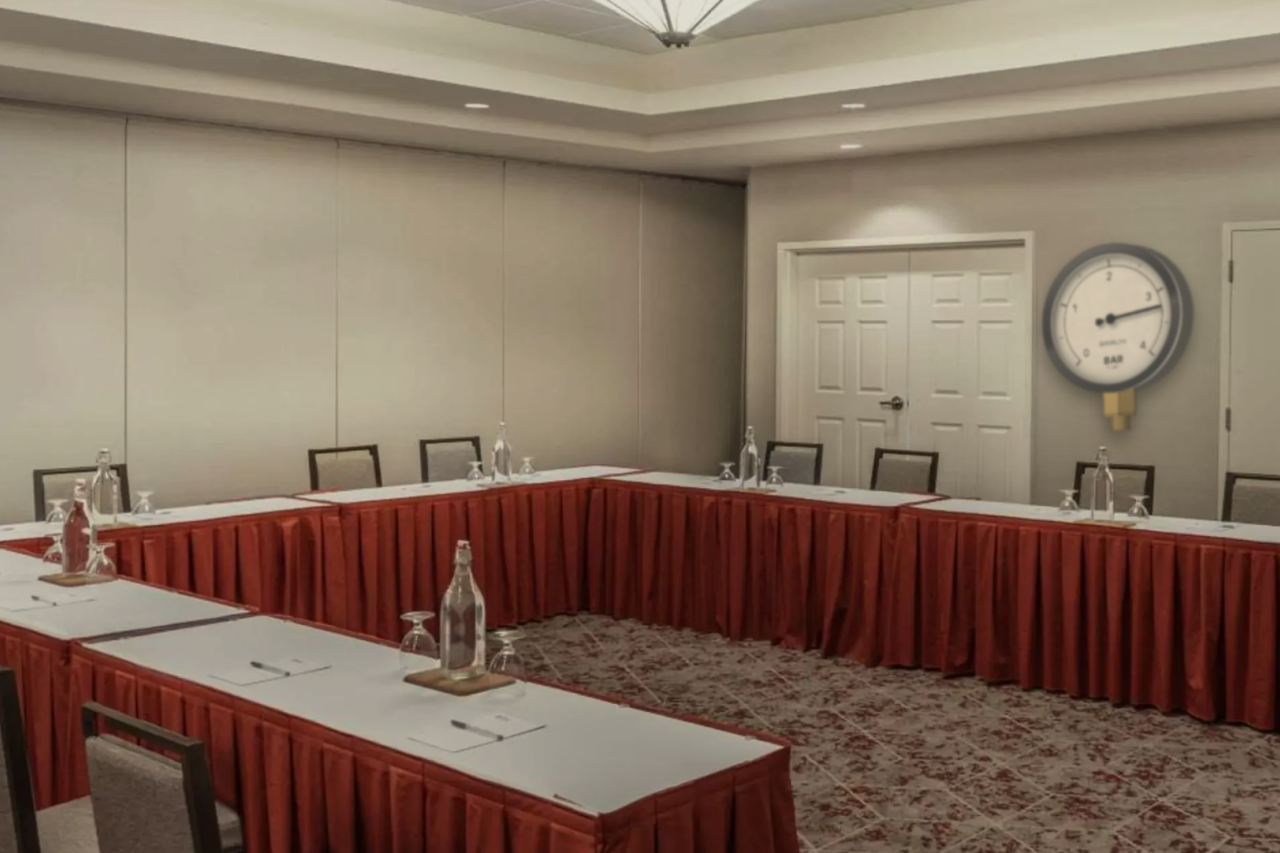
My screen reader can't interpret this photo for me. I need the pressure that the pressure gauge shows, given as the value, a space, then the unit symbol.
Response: 3.25 bar
